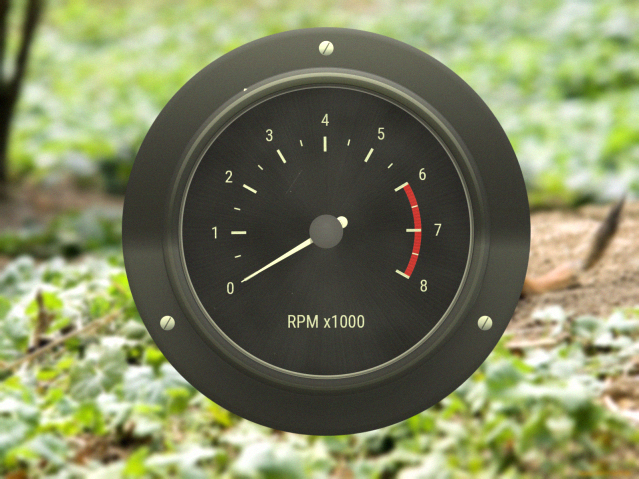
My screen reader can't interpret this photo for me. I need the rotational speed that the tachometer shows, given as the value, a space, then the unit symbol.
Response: 0 rpm
